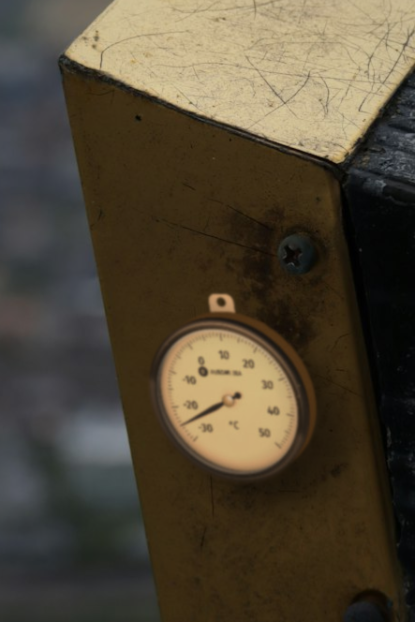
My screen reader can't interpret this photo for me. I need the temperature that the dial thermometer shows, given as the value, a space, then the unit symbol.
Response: -25 °C
